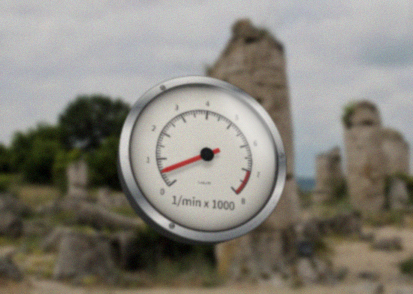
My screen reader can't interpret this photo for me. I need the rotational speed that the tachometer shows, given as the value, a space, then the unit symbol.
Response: 500 rpm
